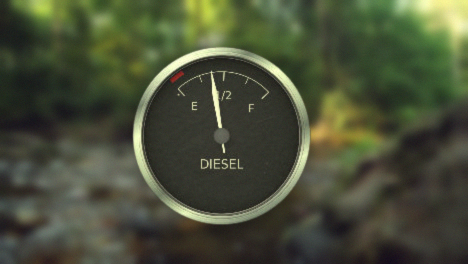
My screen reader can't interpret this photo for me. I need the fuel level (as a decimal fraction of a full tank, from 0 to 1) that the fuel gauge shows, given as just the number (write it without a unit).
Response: 0.375
